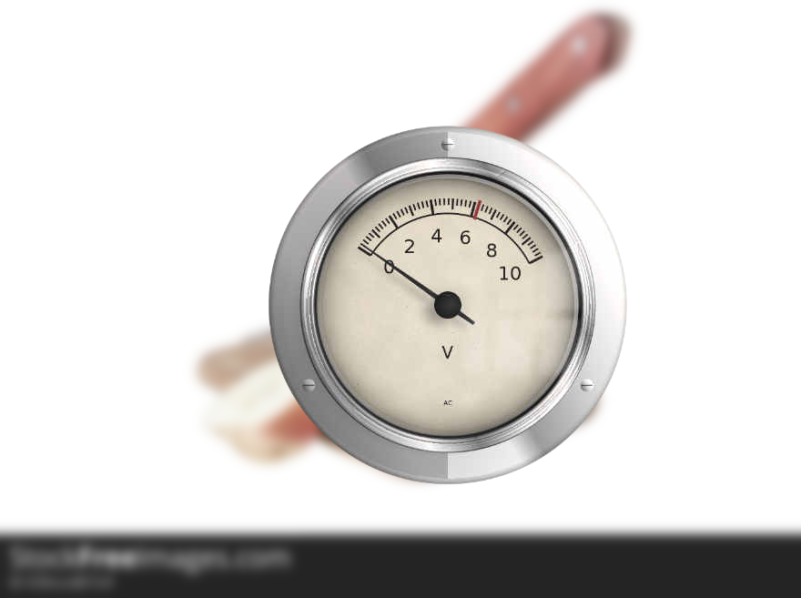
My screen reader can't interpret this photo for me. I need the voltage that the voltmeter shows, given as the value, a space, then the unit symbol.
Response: 0.2 V
